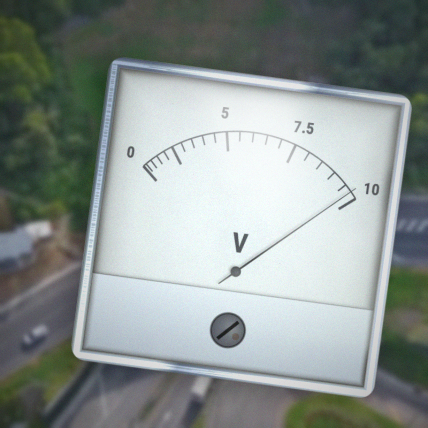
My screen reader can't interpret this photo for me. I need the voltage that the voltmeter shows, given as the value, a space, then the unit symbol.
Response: 9.75 V
